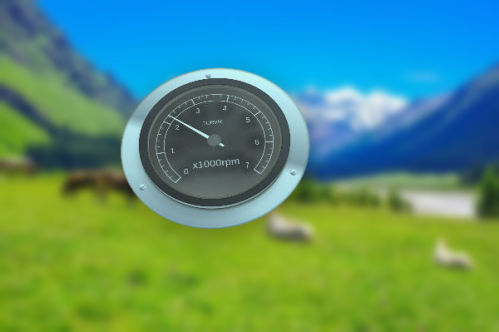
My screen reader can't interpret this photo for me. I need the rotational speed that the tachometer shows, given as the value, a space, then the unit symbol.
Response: 2200 rpm
